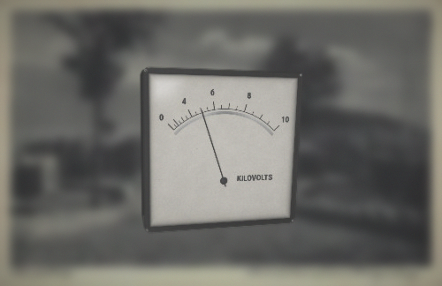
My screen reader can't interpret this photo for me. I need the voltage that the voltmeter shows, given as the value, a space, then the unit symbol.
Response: 5 kV
